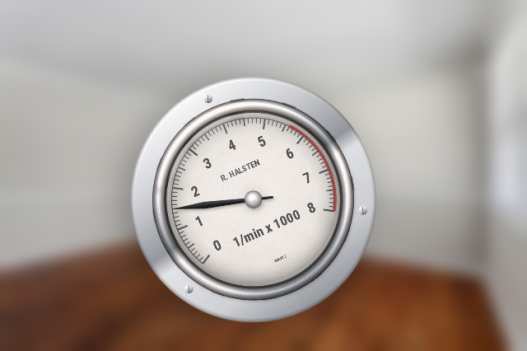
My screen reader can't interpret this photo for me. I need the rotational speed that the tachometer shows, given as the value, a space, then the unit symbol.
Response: 1500 rpm
